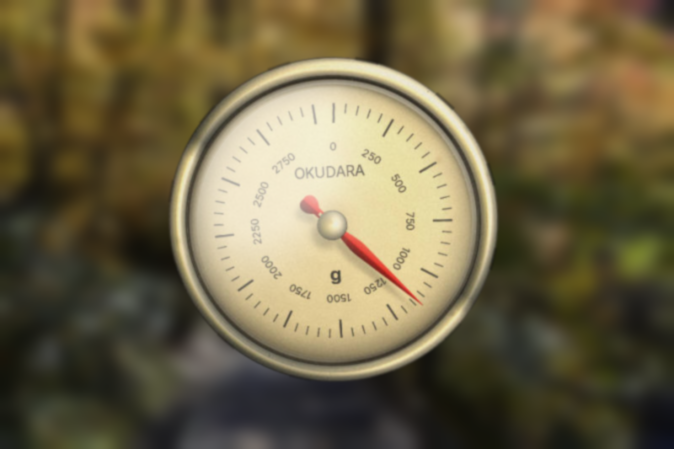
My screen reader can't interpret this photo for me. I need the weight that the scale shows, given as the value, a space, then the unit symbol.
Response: 1125 g
